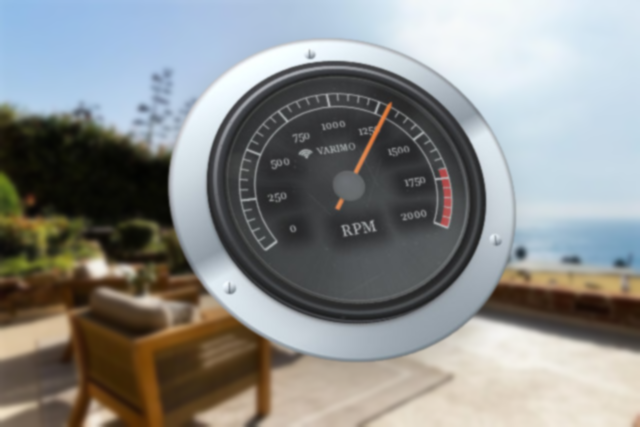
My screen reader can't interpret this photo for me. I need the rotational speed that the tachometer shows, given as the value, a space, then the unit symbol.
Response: 1300 rpm
